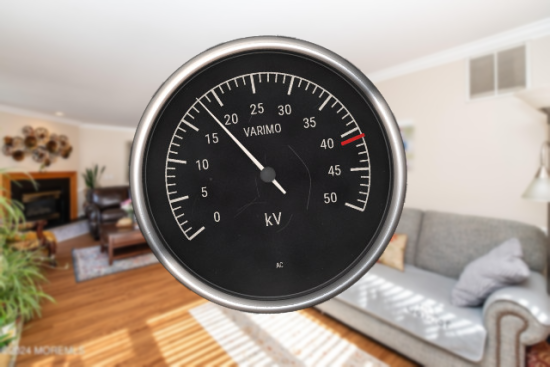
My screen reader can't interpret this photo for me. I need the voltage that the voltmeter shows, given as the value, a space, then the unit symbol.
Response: 18 kV
